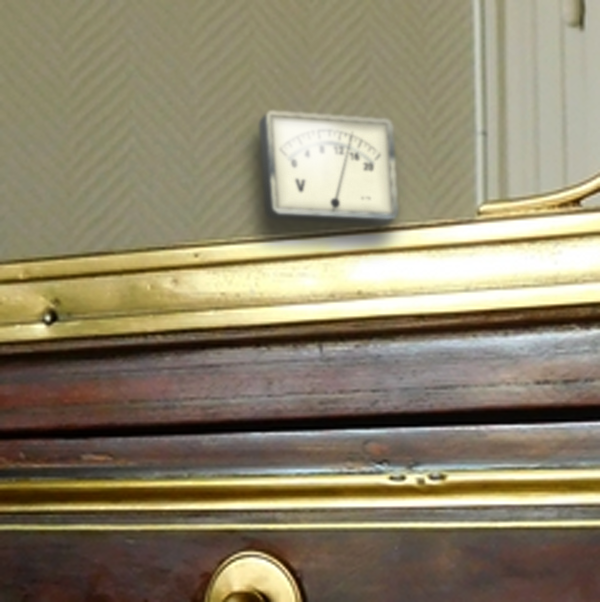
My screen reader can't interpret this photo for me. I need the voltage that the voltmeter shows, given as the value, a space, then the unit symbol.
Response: 14 V
